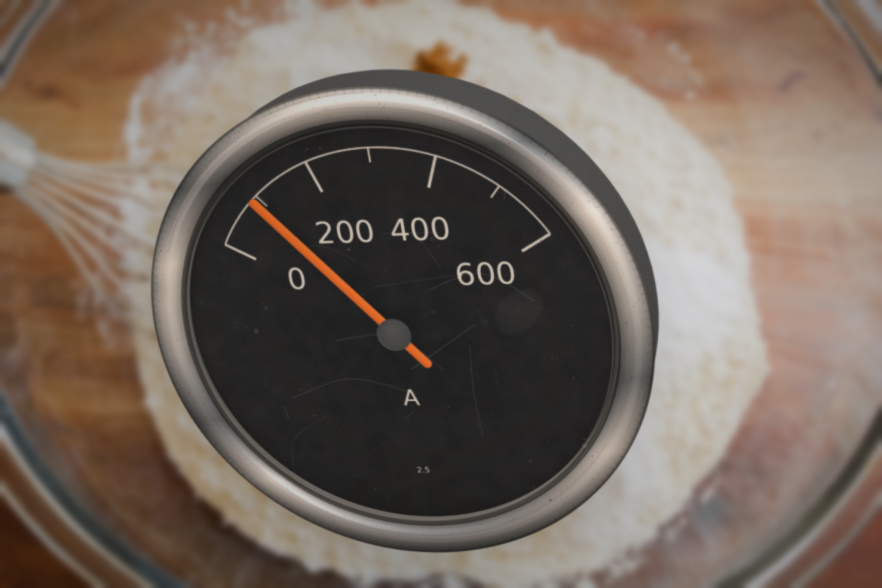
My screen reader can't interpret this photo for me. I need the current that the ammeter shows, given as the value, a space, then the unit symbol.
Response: 100 A
